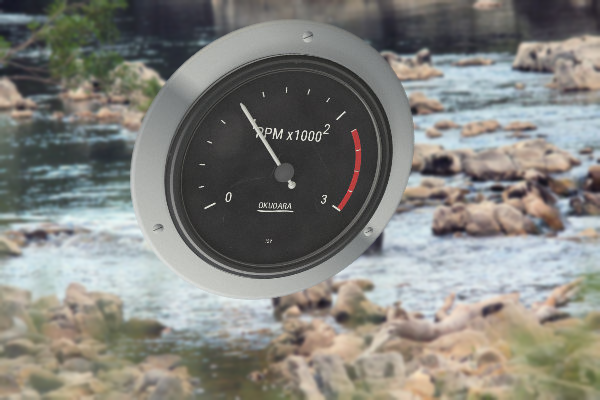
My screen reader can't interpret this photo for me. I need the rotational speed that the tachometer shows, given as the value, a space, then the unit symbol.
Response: 1000 rpm
